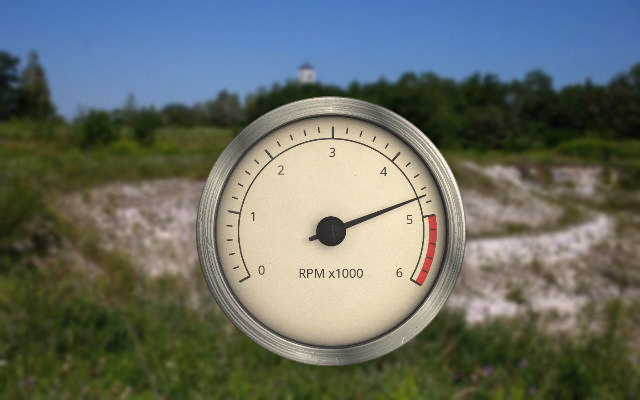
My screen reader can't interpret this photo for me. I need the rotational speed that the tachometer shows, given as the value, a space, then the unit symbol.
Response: 4700 rpm
